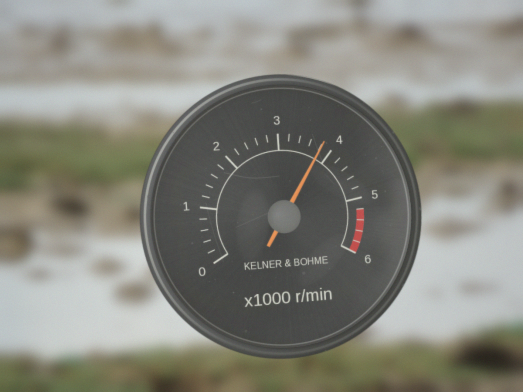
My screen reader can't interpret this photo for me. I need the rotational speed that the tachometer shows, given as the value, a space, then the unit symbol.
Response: 3800 rpm
